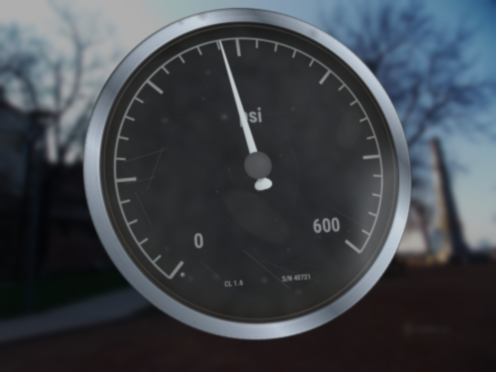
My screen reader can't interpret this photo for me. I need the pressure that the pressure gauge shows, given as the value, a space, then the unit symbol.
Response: 280 psi
